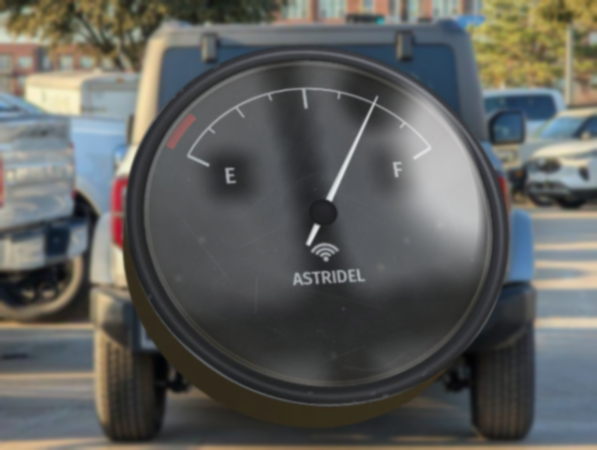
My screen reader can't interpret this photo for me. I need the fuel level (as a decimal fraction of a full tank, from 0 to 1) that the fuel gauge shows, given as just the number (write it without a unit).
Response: 0.75
